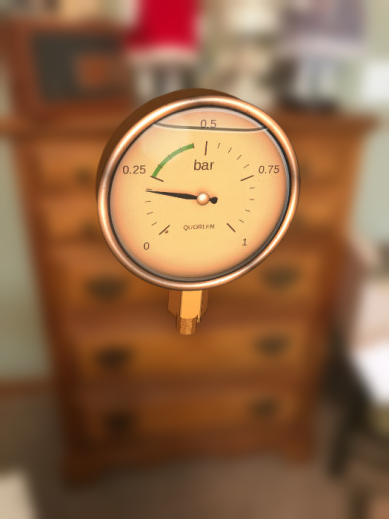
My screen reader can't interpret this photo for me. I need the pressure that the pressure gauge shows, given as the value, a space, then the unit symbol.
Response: 0.2 bar
